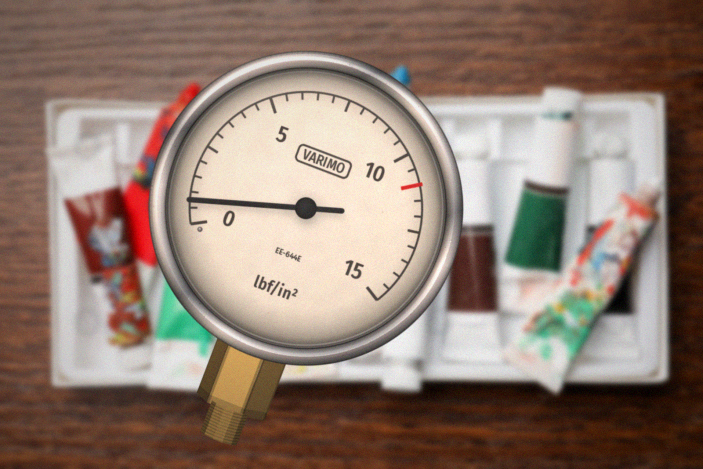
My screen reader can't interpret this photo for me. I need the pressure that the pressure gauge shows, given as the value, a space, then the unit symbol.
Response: 0.75 psi
